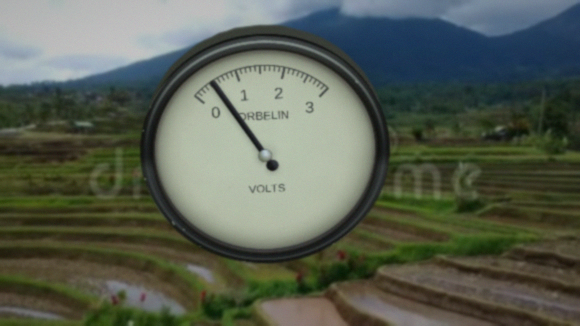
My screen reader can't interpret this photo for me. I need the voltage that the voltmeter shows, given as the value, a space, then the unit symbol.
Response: 0.5 V
